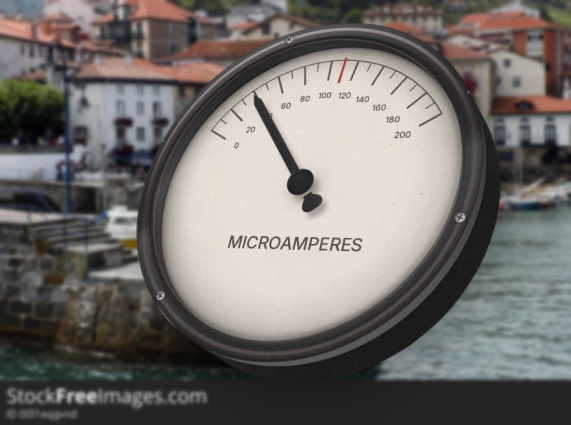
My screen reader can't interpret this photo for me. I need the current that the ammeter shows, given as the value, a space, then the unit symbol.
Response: 40 µA
